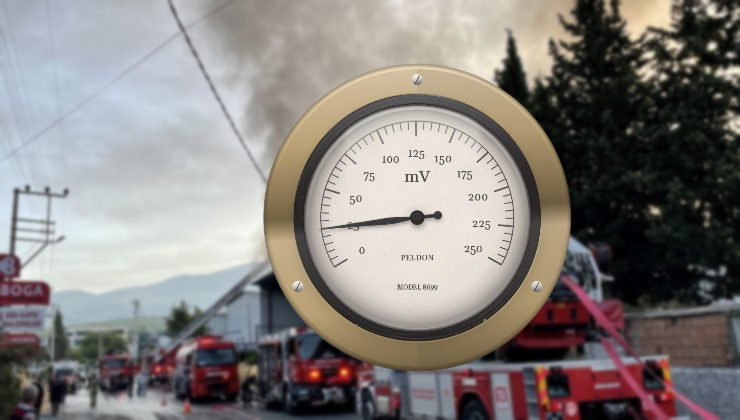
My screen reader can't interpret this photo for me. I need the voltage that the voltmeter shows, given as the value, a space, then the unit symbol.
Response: 25 mV
